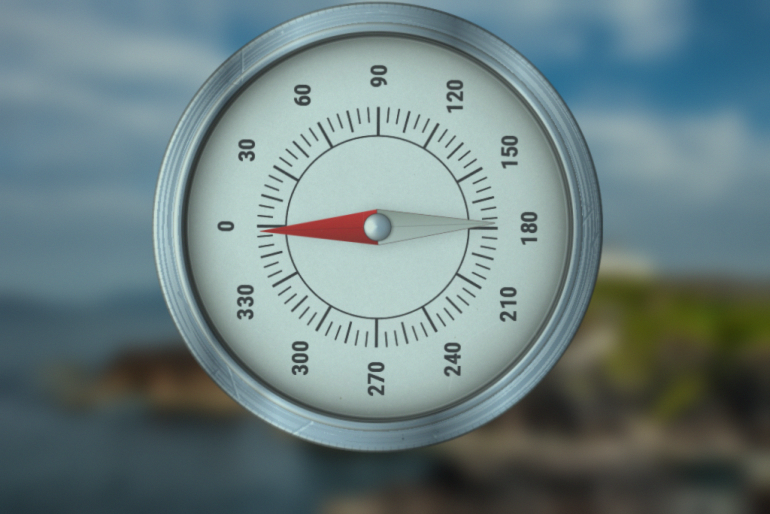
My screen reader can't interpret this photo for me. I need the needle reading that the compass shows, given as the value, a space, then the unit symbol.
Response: 357.5 °
